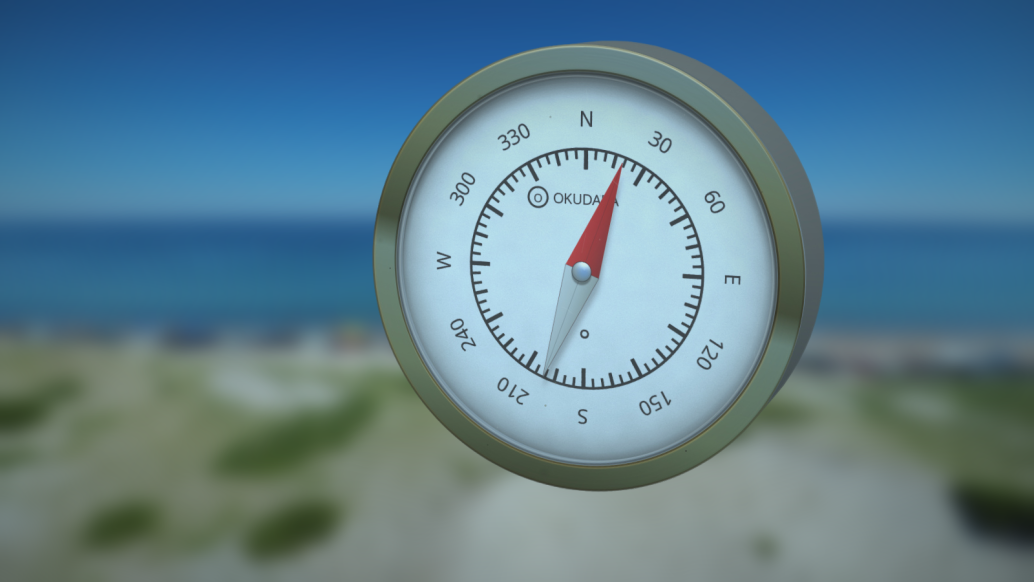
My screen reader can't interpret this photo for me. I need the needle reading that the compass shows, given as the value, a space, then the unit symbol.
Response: 20 °
